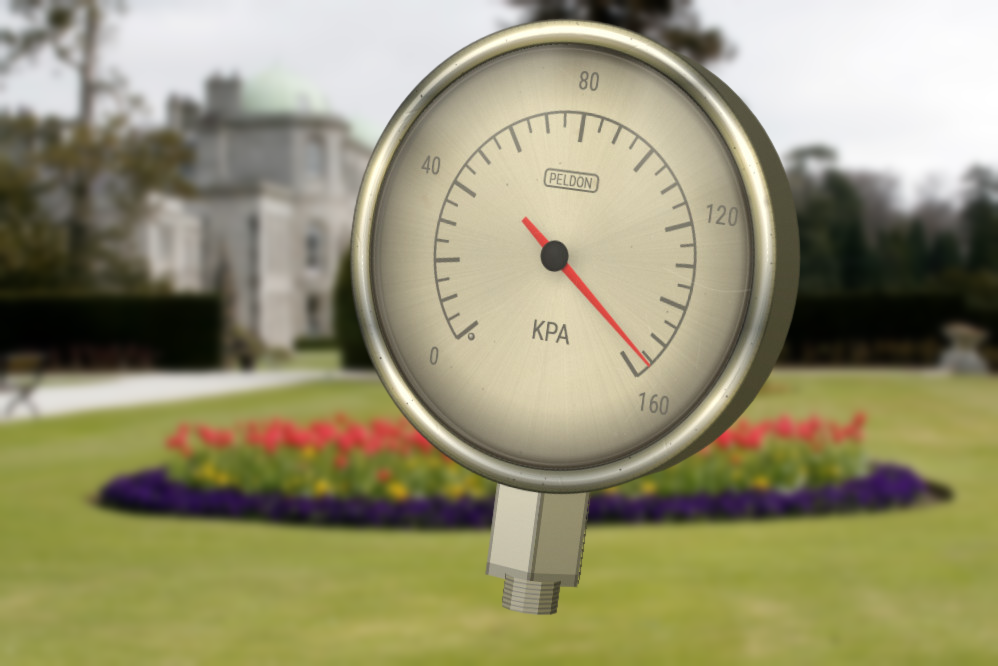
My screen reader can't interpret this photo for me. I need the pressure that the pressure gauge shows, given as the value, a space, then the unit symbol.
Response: 155 kPa
